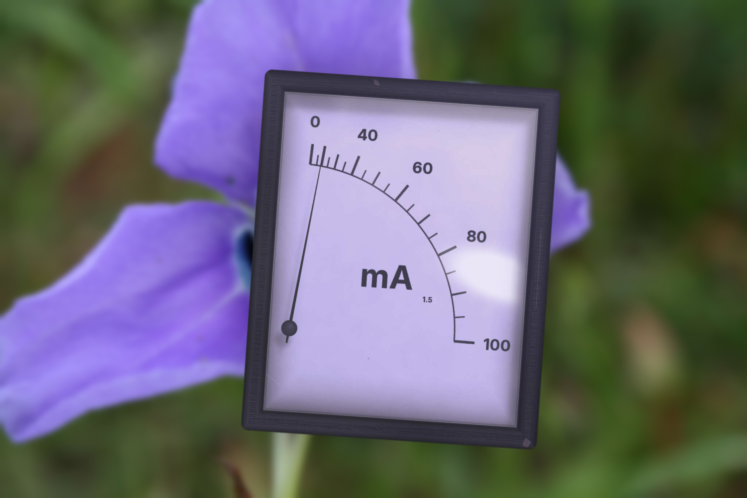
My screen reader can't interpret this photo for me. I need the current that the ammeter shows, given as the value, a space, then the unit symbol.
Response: 20 mA
